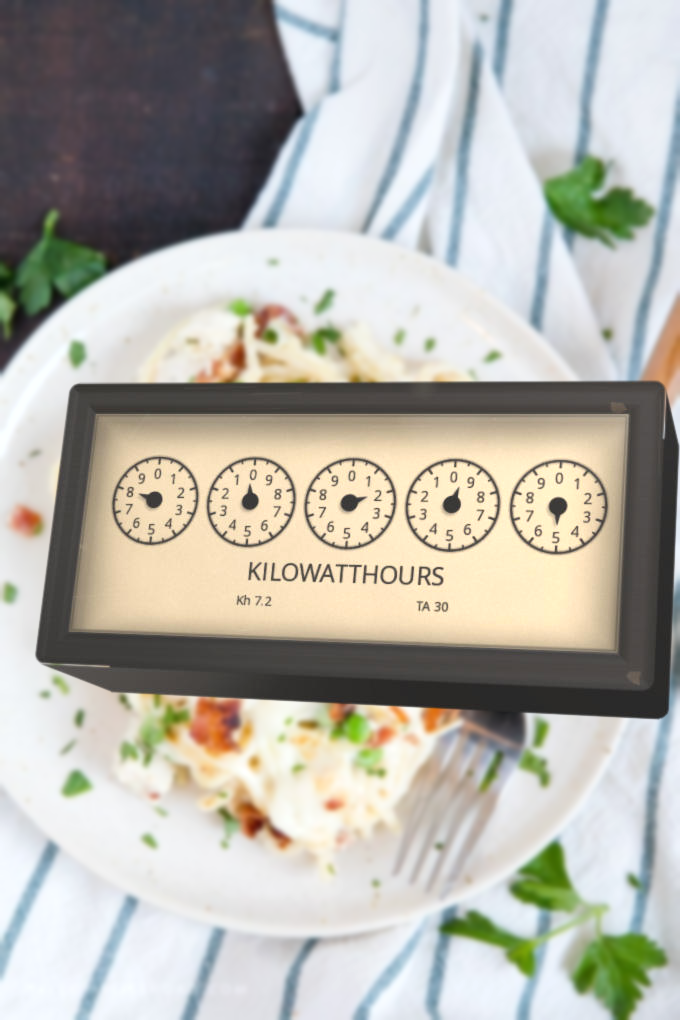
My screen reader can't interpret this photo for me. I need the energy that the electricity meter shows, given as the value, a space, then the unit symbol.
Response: 80195 kWh
